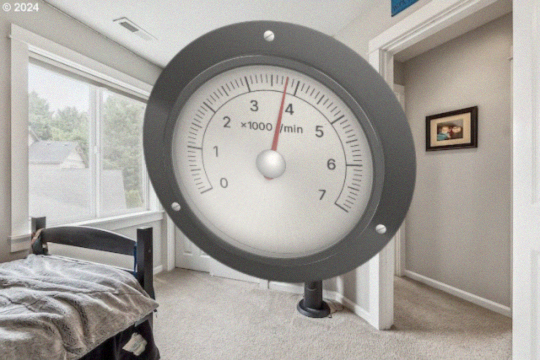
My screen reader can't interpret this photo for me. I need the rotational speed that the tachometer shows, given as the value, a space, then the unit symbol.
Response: 3800 rpm
